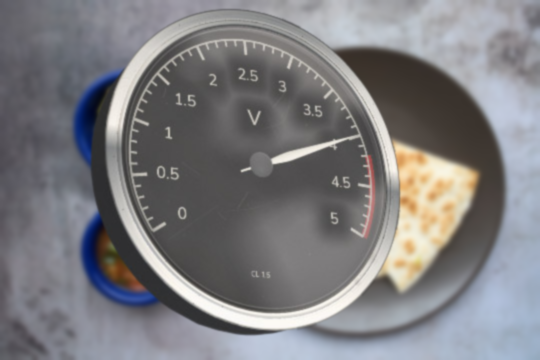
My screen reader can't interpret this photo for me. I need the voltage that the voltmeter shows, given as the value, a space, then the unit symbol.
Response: 4 V
